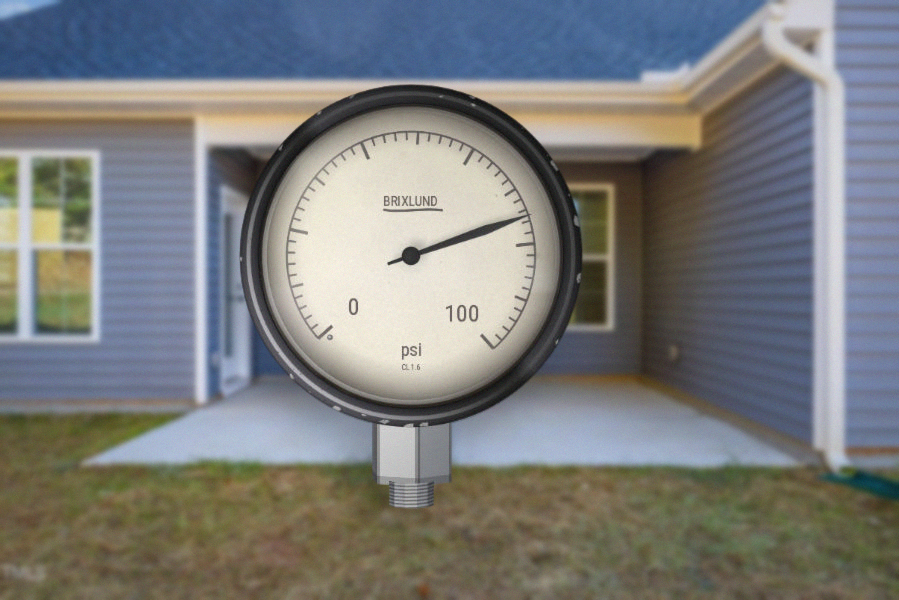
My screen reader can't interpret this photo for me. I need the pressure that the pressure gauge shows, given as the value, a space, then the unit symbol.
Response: 75 psi
